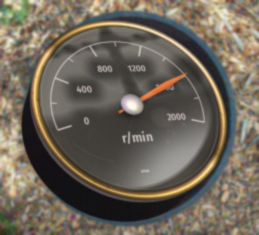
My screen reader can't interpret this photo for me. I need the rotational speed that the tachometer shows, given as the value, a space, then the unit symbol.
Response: 1600 rpm
